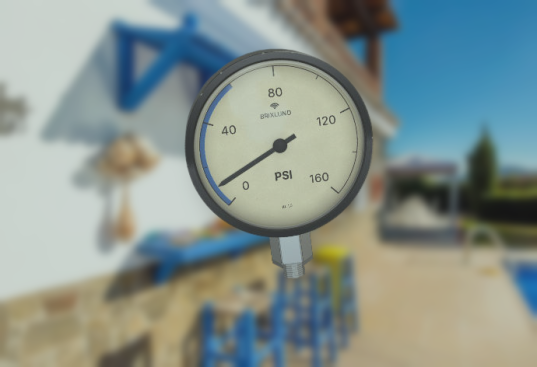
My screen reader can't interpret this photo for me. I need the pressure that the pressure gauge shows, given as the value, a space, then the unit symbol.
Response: 10 psi
